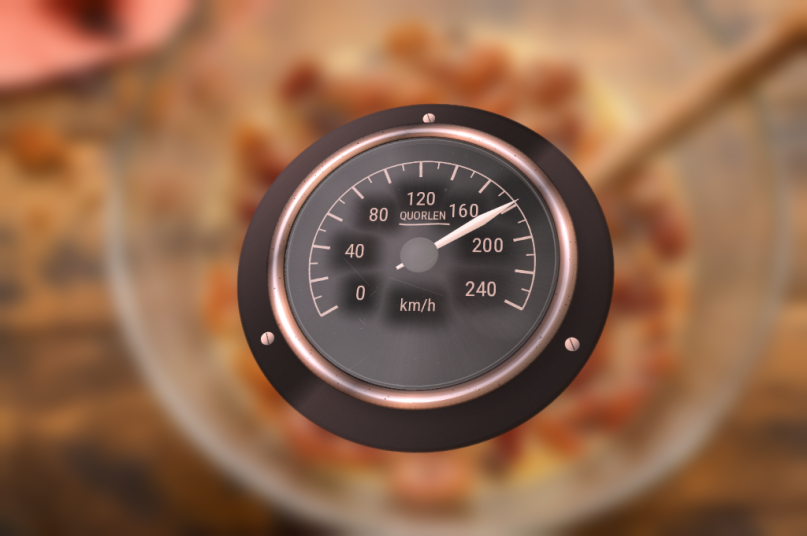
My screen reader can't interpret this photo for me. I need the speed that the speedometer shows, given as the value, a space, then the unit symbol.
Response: 180 km/h
